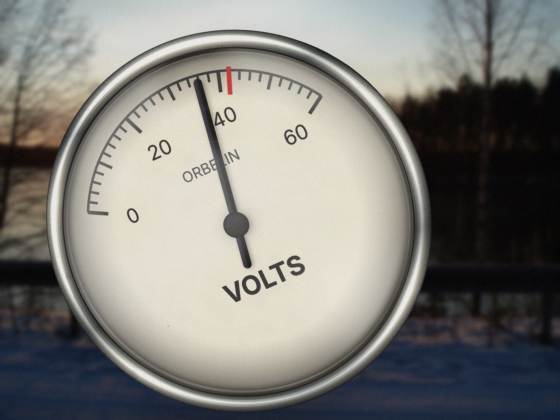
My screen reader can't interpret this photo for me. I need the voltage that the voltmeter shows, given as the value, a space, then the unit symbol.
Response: 36 V
